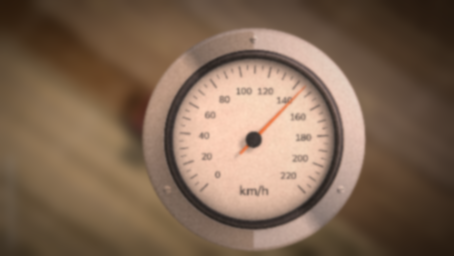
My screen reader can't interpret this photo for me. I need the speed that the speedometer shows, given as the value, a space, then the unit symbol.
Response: 145 km/h
